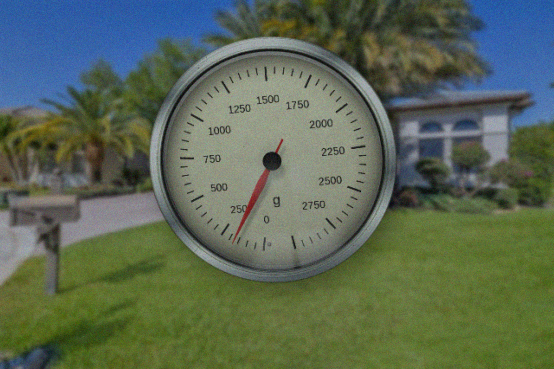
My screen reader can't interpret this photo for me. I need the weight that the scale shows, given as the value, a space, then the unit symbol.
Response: 175 g
